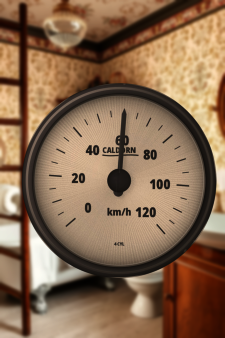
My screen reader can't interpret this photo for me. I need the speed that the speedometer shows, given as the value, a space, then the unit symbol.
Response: 60 km/h
